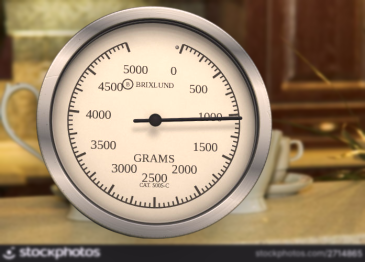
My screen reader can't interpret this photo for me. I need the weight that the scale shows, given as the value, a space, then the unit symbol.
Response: 1050 g
